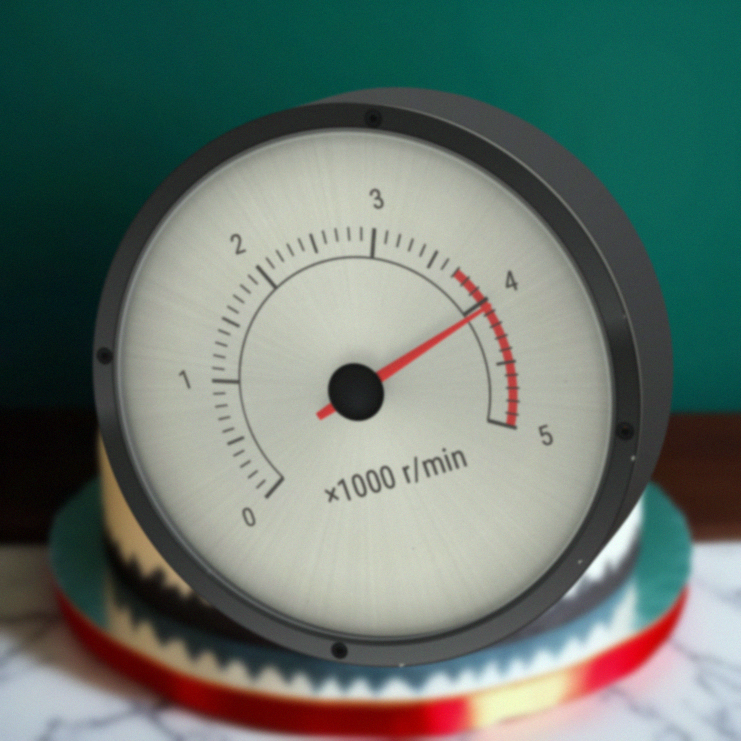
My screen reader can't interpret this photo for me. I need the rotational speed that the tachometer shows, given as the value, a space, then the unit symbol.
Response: 4050 rpm
